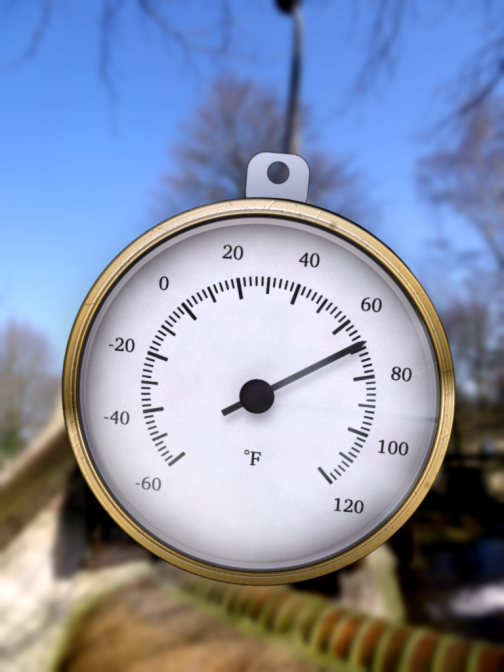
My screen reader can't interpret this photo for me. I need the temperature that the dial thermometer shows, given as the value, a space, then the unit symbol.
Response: 68 °F
